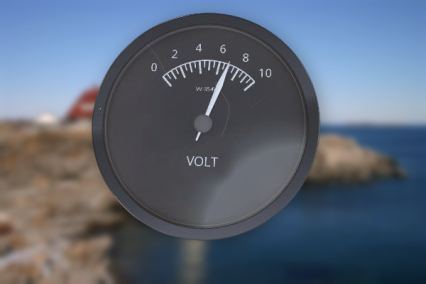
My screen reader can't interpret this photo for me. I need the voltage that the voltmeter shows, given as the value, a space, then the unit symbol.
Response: 7 V
